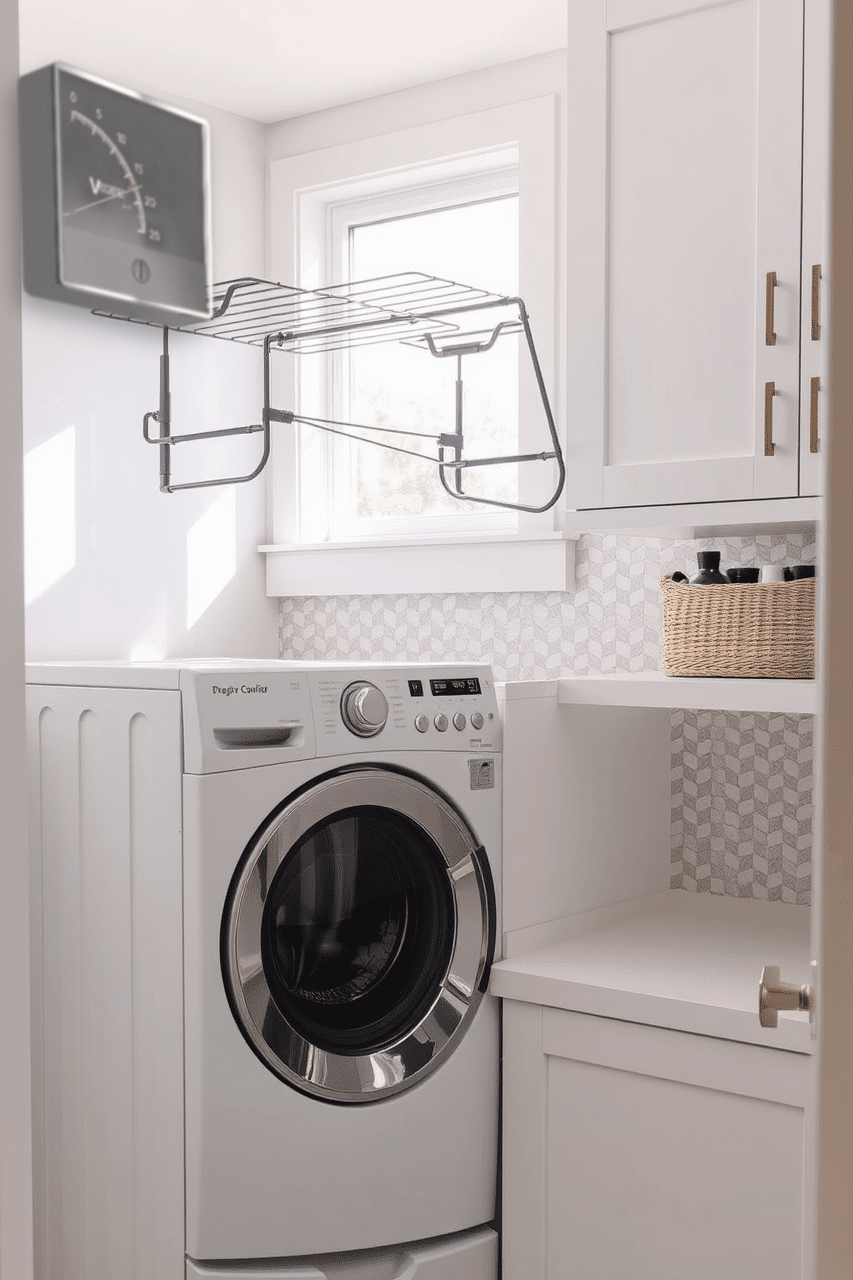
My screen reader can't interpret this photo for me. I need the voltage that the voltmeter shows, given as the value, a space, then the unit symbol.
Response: 17.5 V
